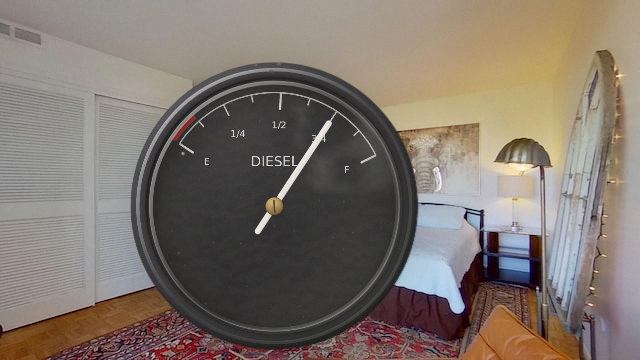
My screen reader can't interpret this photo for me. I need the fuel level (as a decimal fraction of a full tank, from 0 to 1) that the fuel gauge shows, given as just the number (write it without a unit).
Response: 0.75
